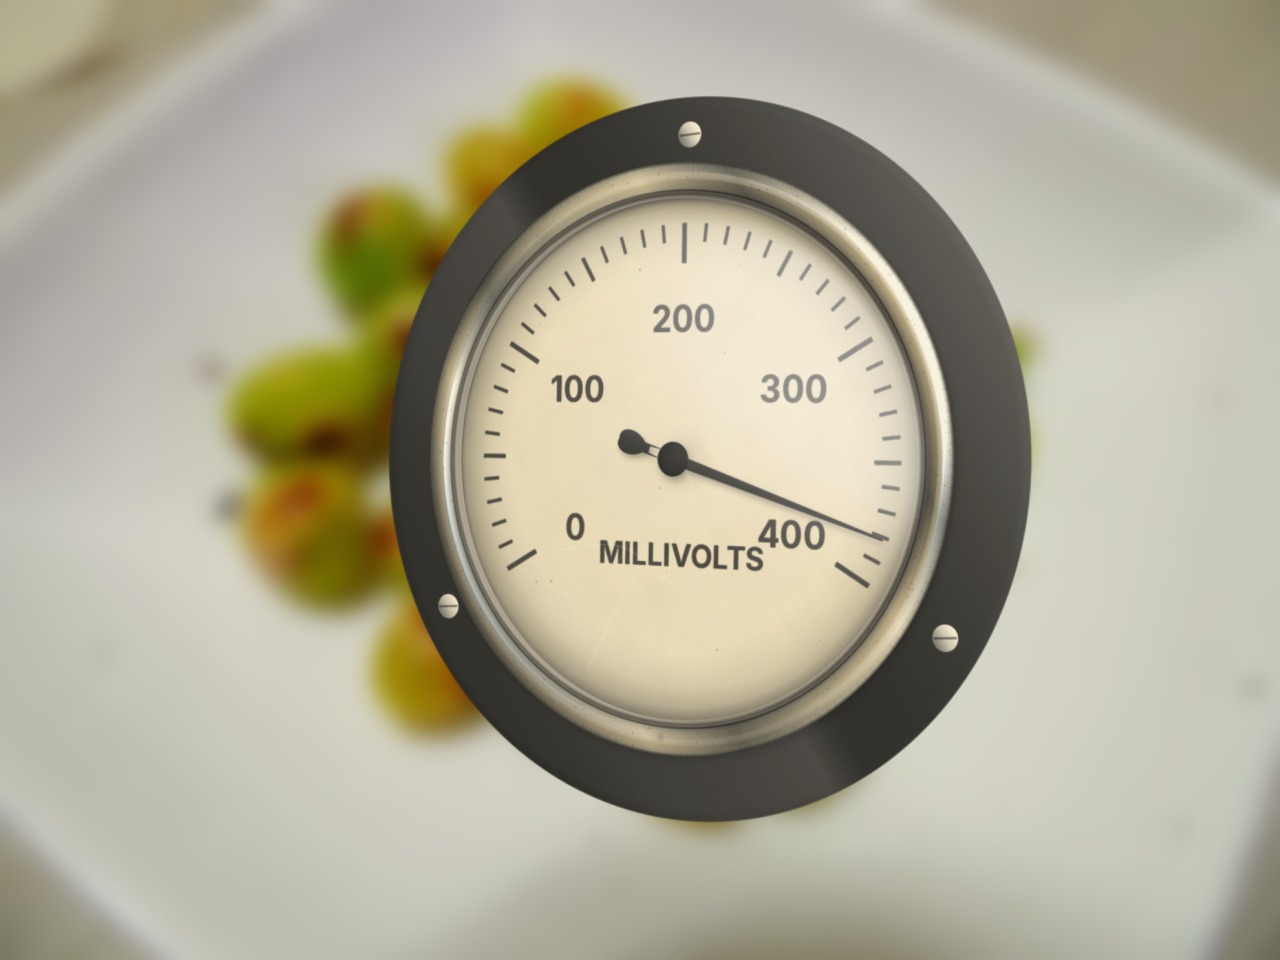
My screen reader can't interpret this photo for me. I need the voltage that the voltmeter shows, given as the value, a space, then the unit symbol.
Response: 380 mV
